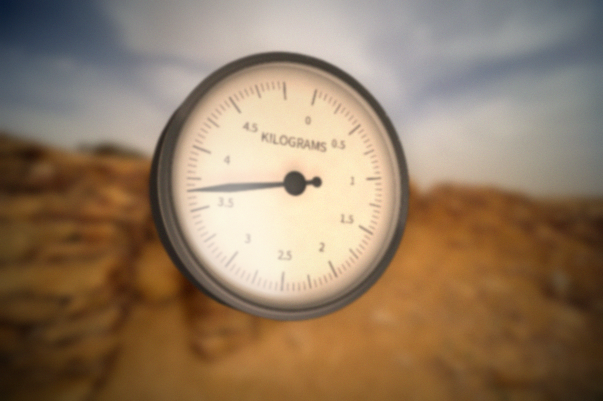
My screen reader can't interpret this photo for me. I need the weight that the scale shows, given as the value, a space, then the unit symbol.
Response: 3.65 kg
